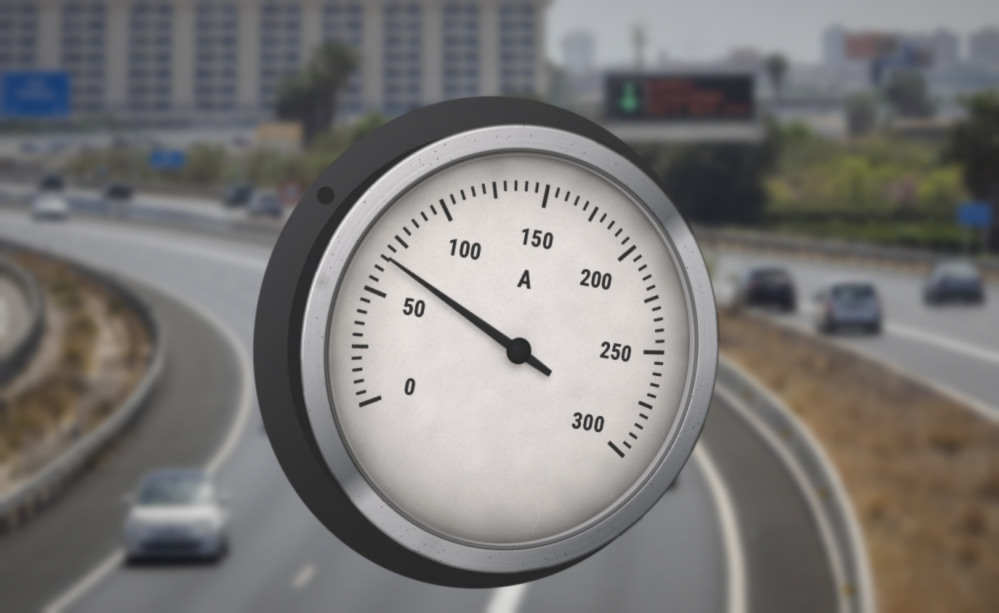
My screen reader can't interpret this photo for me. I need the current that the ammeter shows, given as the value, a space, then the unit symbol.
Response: 65 A
